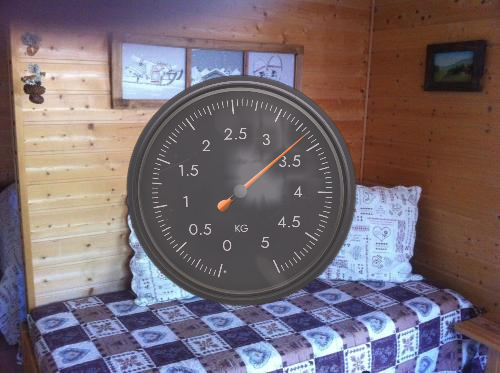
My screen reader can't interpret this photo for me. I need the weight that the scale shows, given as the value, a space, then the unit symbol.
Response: 3.35 kg
